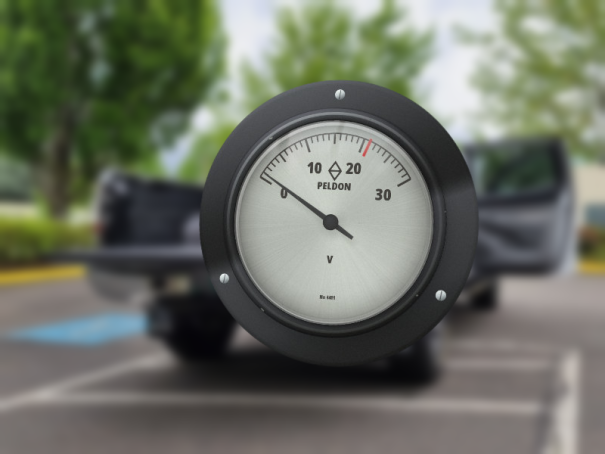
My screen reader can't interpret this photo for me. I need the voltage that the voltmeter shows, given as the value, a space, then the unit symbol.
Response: 1 V
